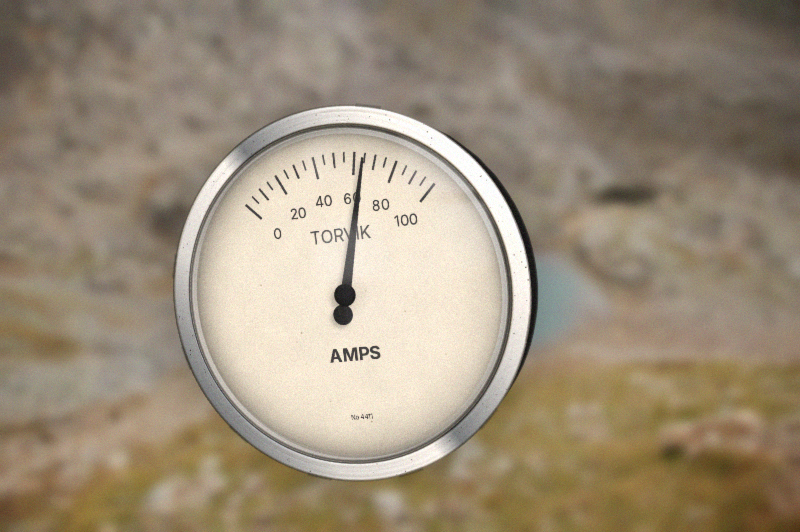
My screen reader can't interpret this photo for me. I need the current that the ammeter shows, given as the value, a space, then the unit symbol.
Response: 65 A
